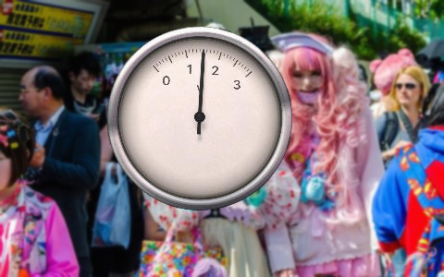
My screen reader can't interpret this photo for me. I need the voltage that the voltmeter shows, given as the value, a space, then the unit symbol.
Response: 1.5 V
